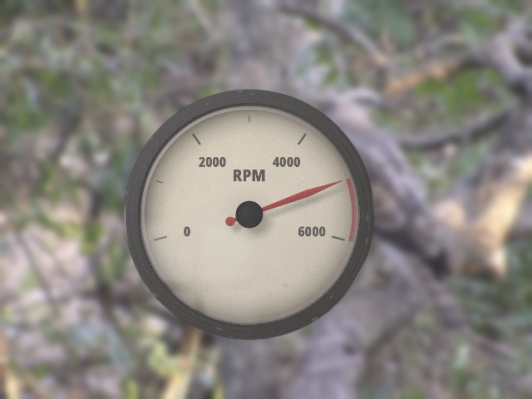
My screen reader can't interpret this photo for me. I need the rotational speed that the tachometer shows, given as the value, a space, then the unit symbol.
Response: 5000 rpm
